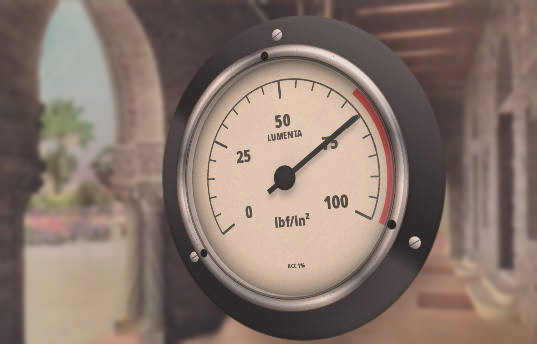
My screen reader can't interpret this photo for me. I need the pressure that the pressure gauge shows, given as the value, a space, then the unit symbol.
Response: 75 psi
